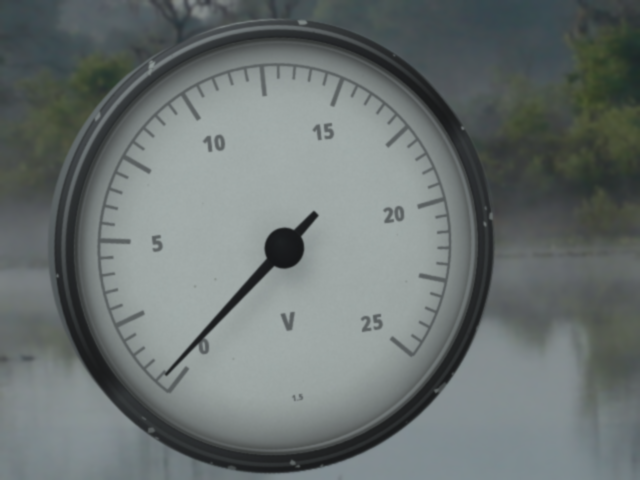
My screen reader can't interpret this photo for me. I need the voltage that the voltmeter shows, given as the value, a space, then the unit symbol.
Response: 0.5 V
